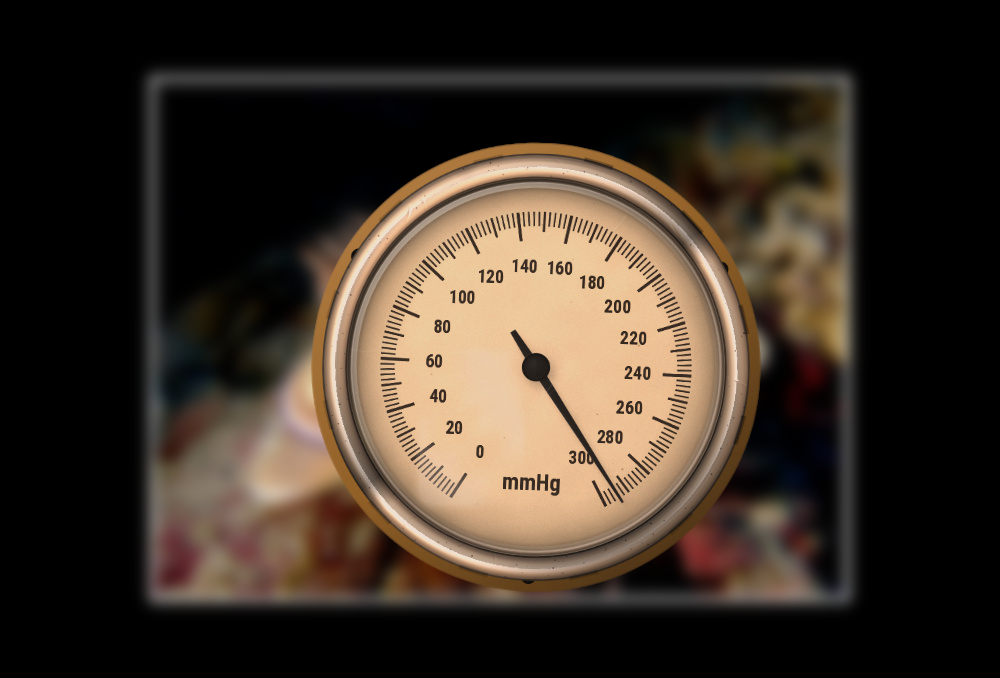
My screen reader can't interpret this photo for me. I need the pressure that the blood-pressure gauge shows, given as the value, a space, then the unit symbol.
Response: 294 mmHg
